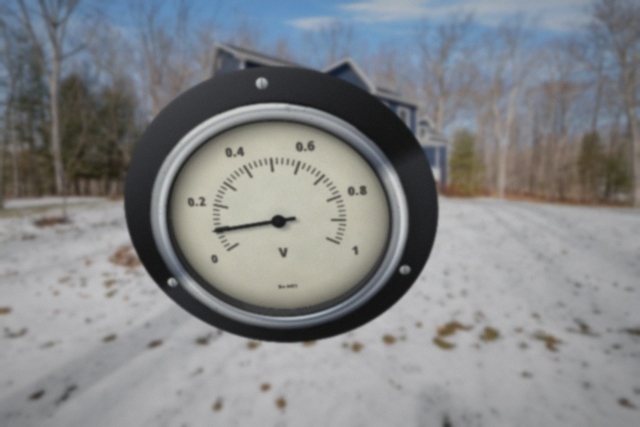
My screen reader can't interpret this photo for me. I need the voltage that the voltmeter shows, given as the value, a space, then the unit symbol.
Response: 0.1 V
